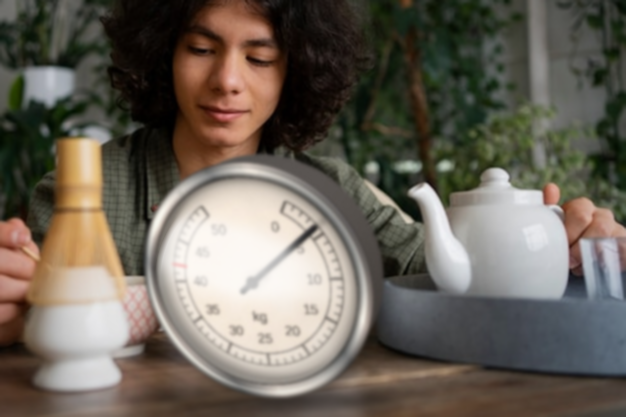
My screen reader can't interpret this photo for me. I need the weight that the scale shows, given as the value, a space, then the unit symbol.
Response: 4 kg
